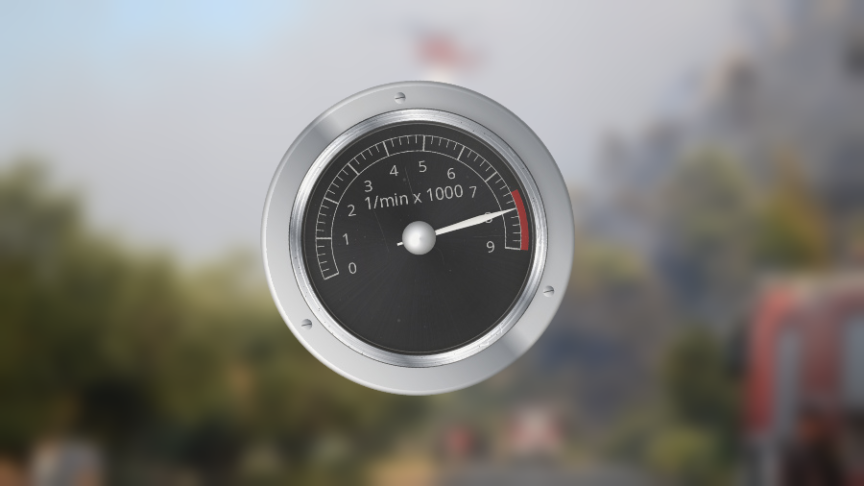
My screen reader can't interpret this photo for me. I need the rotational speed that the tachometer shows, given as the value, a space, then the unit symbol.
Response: 8000 rpm
